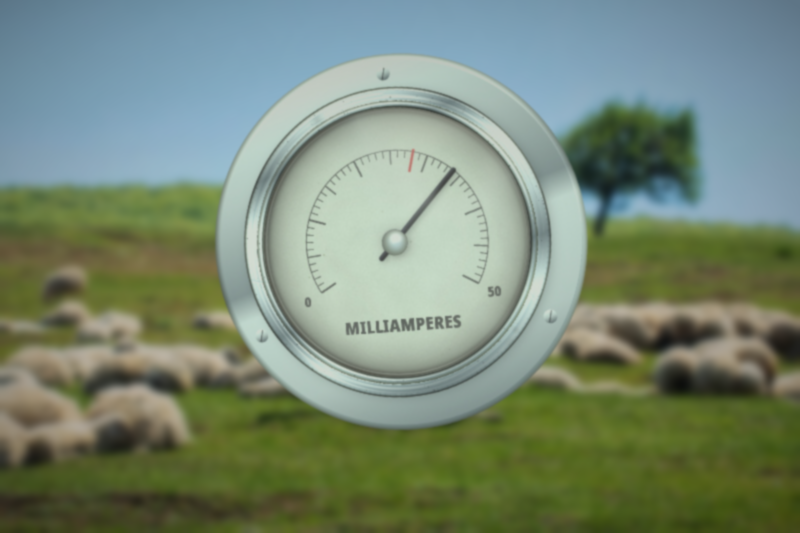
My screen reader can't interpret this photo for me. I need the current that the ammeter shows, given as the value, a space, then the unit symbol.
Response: 34 mA
